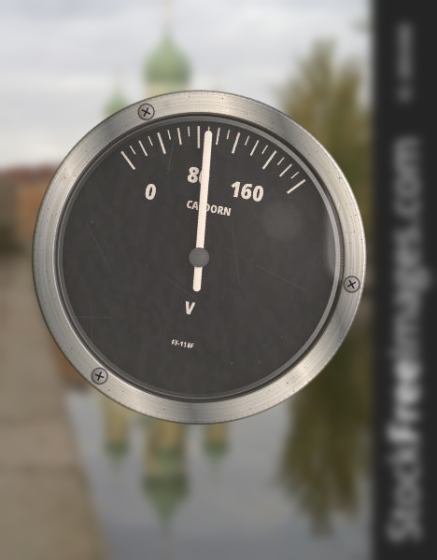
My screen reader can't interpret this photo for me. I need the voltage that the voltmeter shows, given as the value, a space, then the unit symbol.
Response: 90 V
